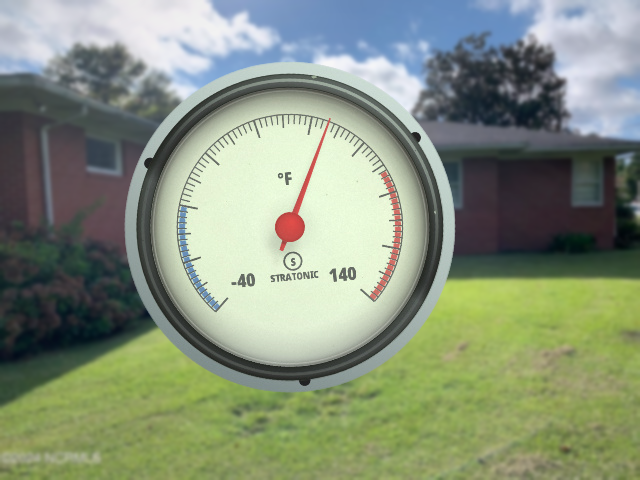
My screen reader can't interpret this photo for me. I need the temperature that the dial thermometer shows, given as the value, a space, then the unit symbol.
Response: 66 °F
